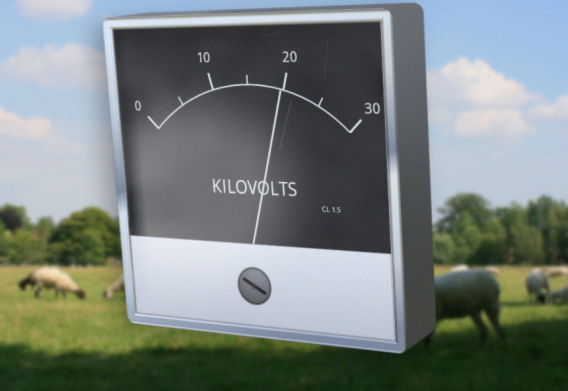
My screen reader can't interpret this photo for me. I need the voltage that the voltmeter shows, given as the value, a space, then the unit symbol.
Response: 20 kV
